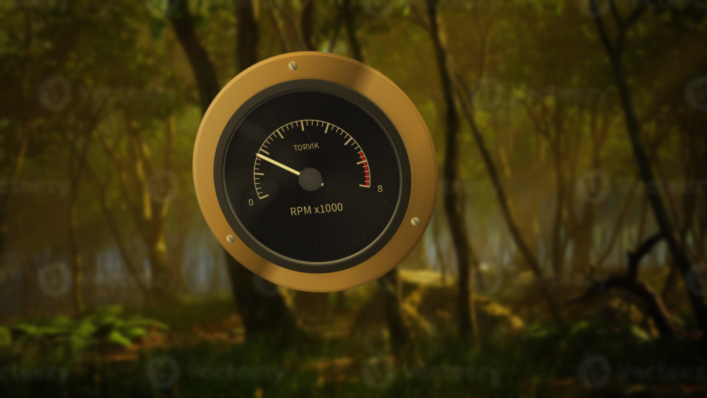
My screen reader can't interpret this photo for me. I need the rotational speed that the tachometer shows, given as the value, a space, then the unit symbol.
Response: 1800 rpm
